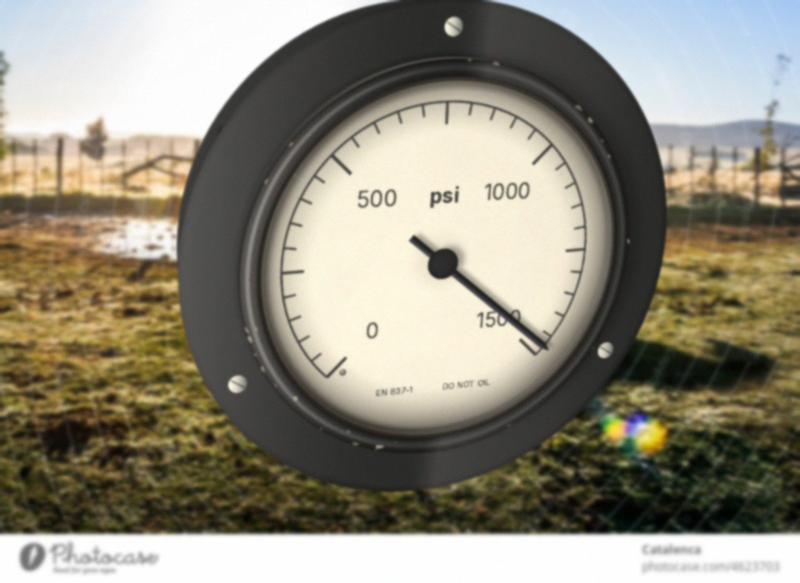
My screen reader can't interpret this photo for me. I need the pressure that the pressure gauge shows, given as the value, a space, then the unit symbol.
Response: 1475 psi
